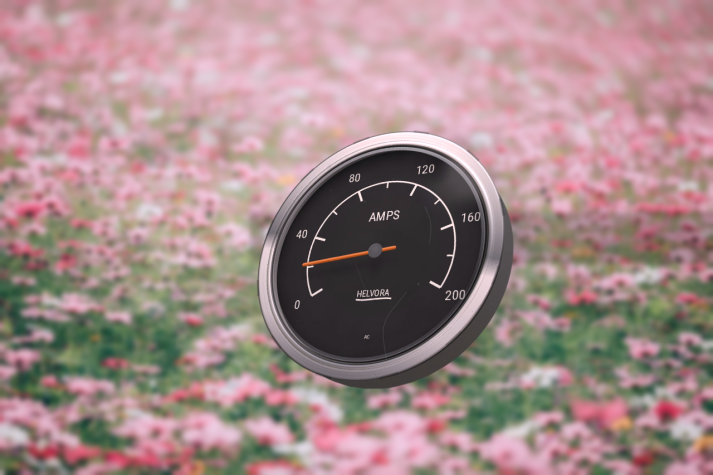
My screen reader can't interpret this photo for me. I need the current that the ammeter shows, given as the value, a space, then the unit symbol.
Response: 20 A
